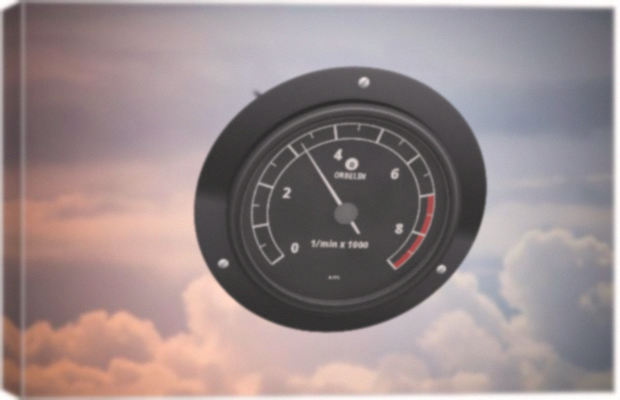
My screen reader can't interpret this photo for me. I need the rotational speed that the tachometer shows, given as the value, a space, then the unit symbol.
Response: 3250 rpm
